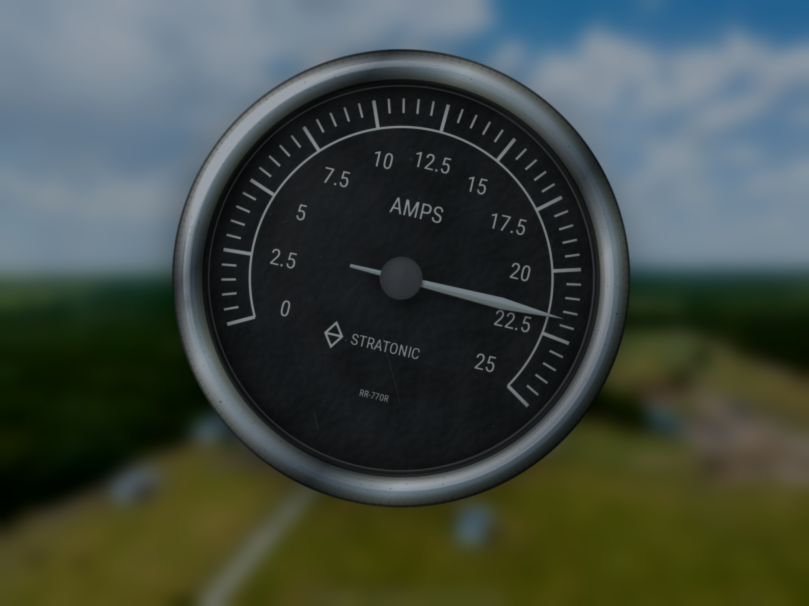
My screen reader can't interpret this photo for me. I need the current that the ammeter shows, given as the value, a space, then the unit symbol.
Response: 21.75 A
